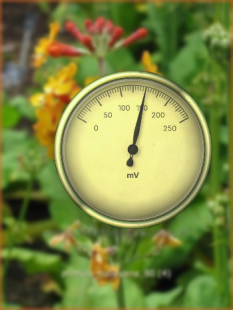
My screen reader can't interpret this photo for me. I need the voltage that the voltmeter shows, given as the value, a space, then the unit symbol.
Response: 150 mV
